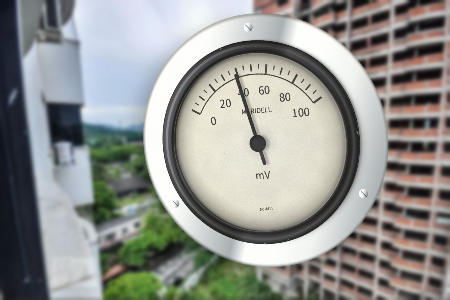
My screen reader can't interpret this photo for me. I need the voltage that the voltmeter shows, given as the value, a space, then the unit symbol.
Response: 40 mV
